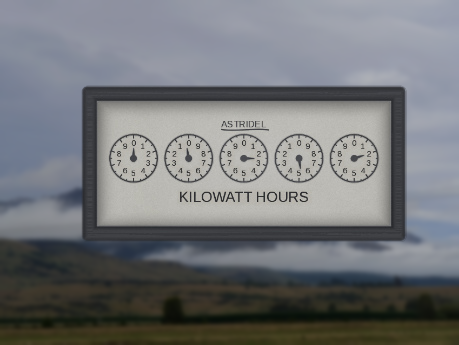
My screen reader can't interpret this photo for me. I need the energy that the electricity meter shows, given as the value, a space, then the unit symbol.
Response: 252 kWh
